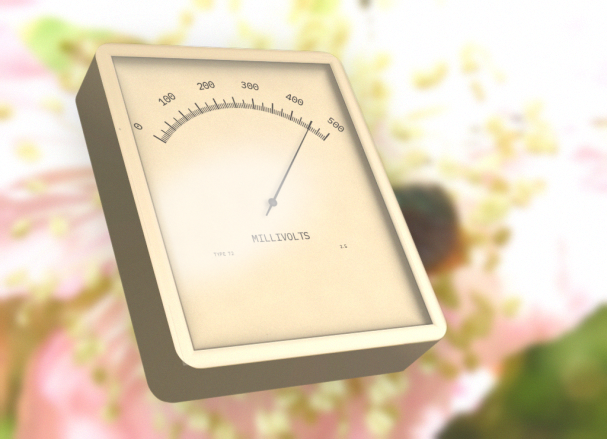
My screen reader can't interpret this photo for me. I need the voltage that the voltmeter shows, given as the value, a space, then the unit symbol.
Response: 450 mV
